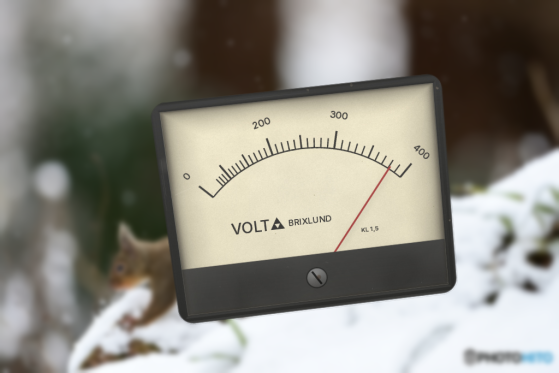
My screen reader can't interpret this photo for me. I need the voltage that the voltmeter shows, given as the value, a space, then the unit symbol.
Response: 380 V
